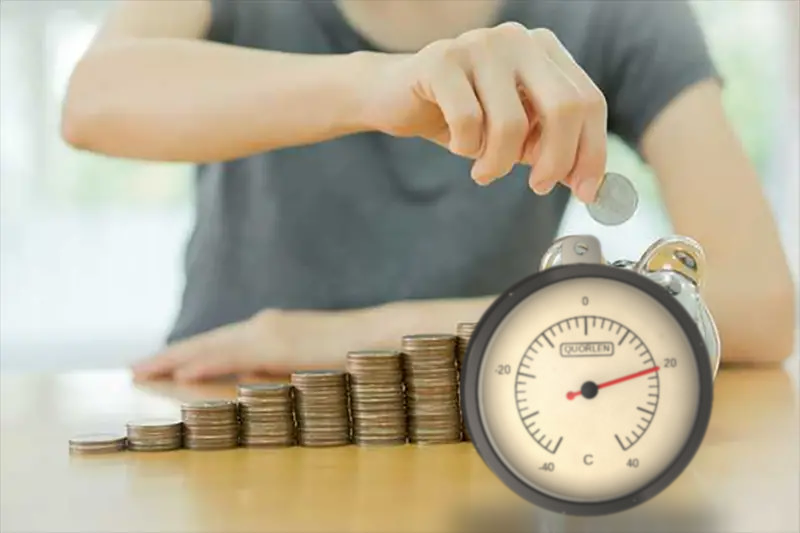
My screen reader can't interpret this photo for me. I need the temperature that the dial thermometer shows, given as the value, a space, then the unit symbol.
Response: 20 °C
